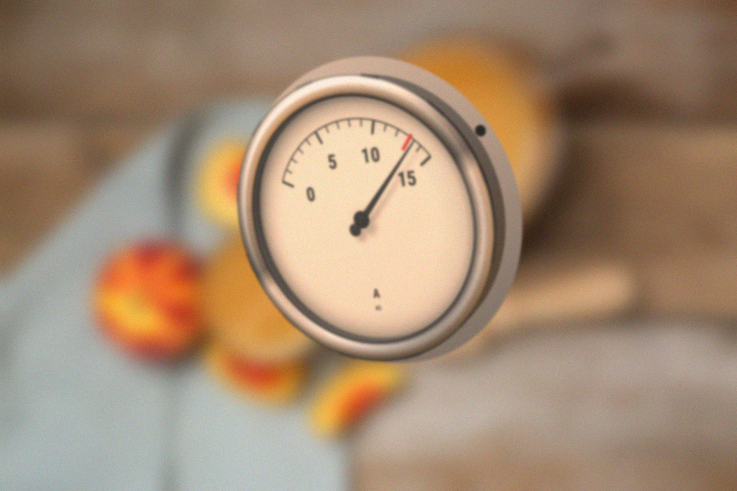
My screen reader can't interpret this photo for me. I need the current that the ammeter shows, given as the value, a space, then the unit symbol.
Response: 13.5 A
